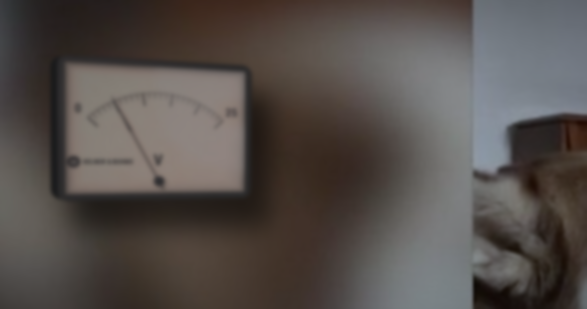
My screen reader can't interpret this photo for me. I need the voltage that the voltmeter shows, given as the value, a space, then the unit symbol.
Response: 5 V
